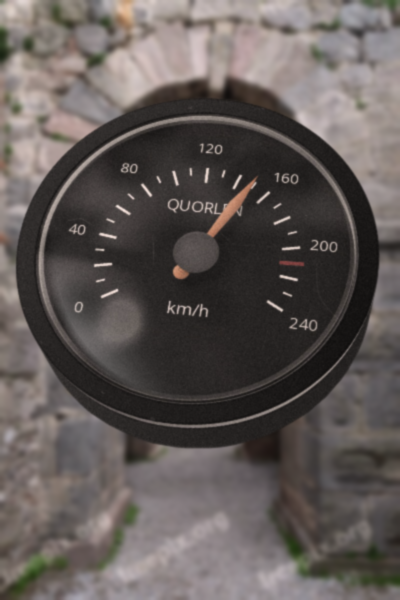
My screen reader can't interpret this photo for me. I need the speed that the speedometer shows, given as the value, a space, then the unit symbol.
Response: 150 km/h
